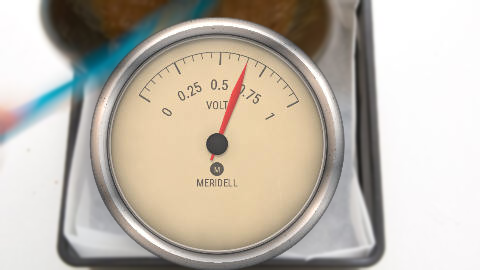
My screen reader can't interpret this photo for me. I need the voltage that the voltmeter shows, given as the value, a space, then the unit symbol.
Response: 0.65 V
